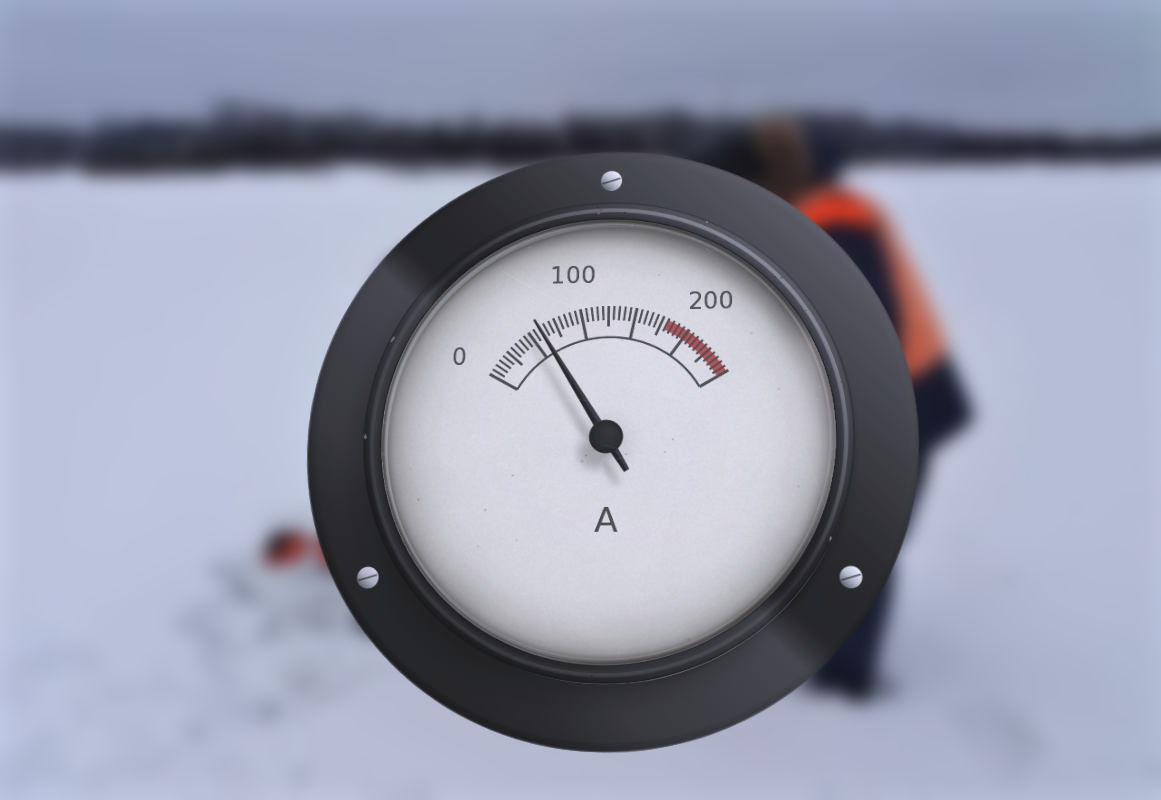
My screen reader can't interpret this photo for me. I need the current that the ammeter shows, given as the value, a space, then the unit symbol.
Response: 60 A
